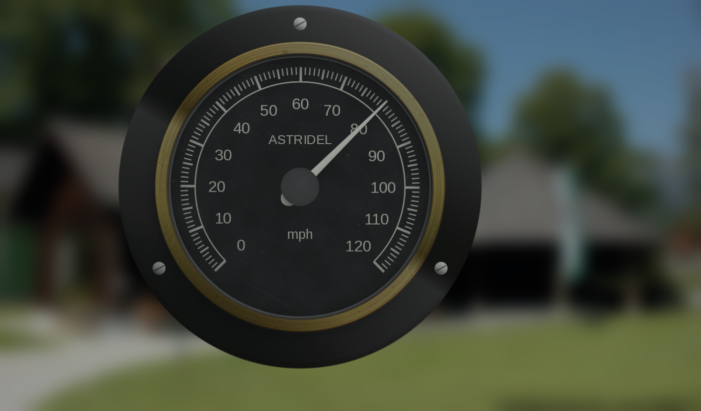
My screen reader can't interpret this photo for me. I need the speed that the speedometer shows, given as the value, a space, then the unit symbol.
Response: 80 mph
